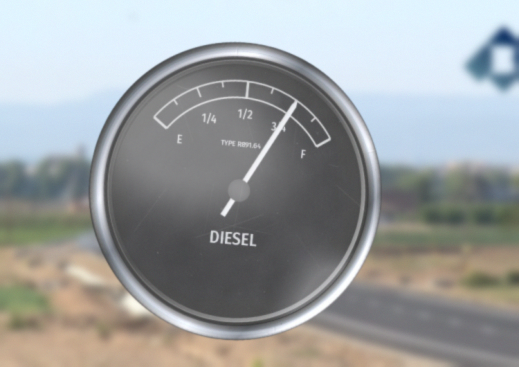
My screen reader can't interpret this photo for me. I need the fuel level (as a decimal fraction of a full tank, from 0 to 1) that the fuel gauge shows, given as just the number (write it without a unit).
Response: 0.75
